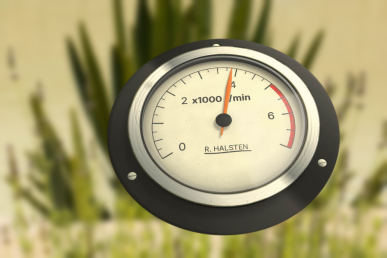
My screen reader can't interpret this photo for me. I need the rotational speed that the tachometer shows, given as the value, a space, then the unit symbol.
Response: 3875 rpm
